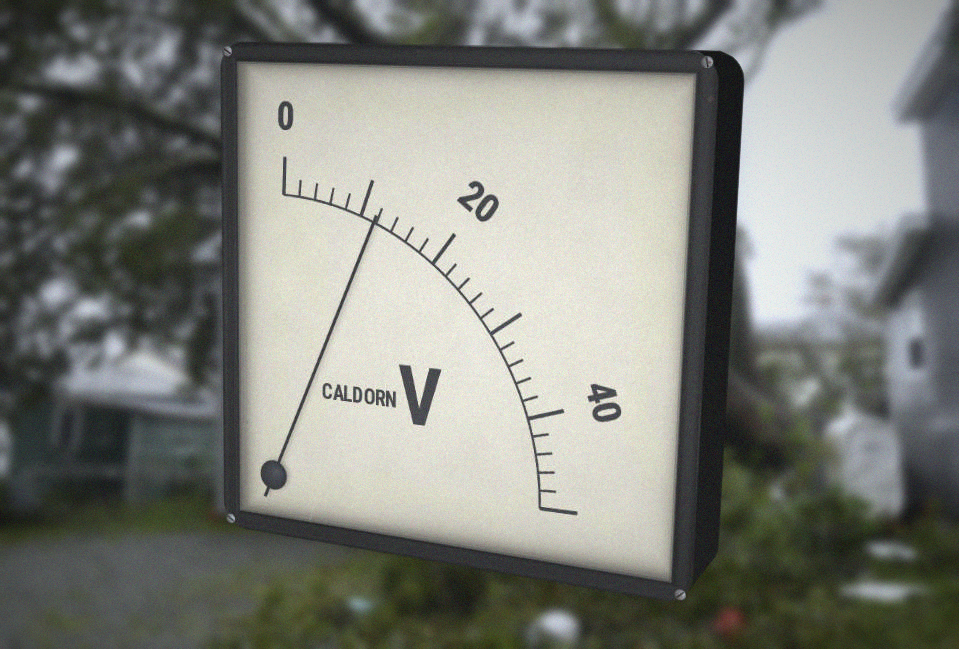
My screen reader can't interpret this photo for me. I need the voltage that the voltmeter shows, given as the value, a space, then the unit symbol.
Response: 12 V
